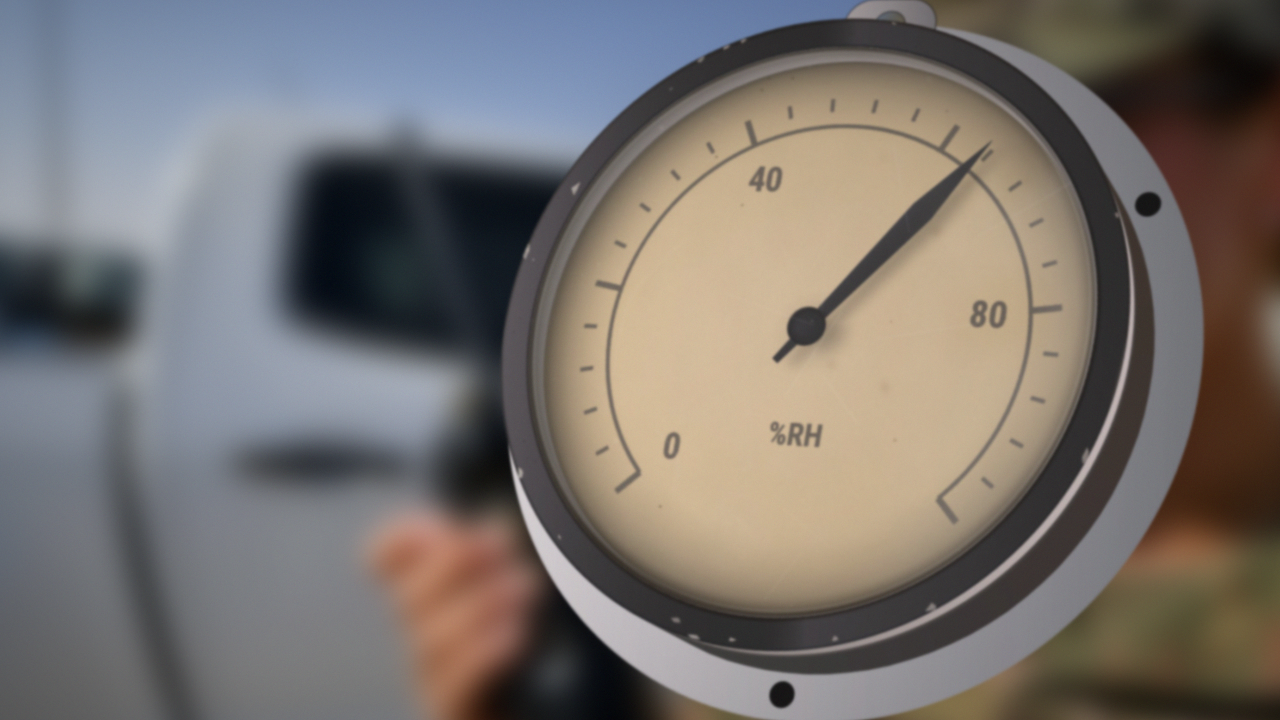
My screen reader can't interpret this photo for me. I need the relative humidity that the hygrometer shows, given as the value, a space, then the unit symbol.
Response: 64 %
